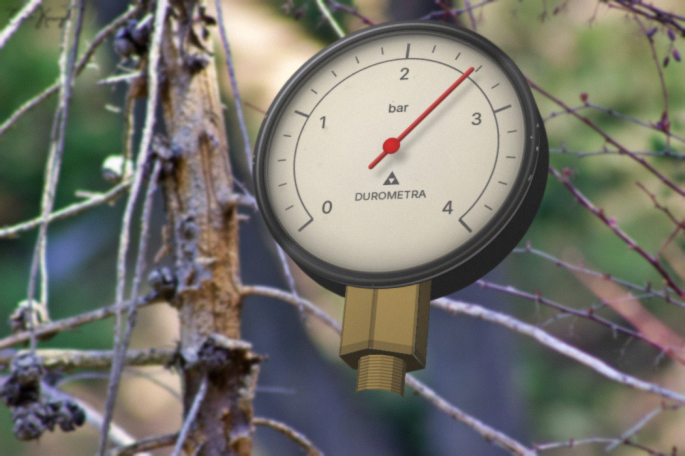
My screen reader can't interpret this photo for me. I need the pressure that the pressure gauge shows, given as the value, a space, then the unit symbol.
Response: 2.6 bar
